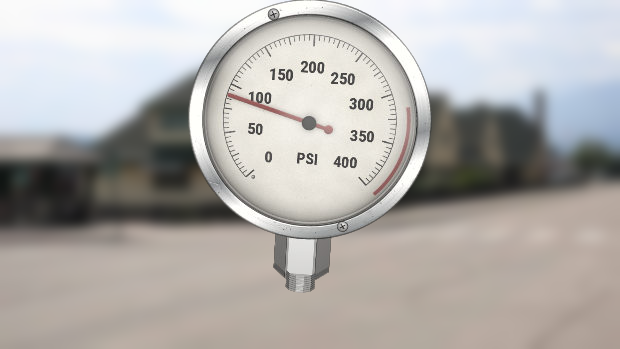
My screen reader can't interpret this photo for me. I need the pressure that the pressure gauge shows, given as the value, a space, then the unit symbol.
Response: 90 psi
